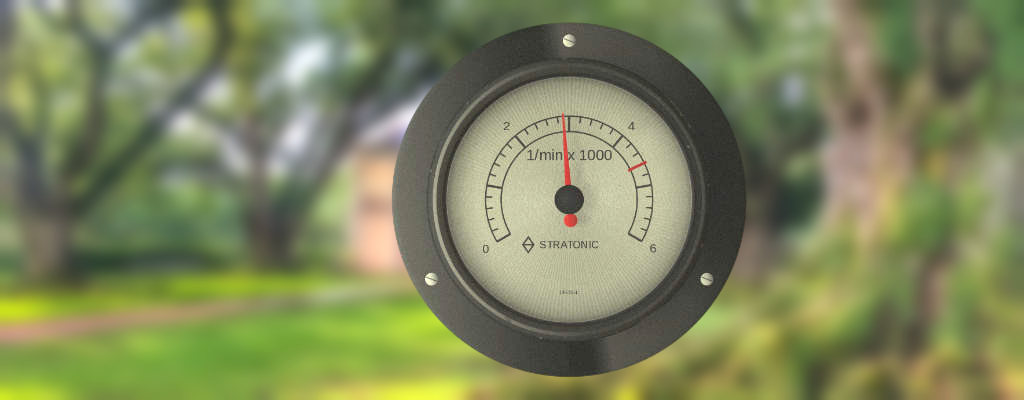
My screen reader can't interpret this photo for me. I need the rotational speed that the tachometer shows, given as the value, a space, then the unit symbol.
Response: 2900 rpm
